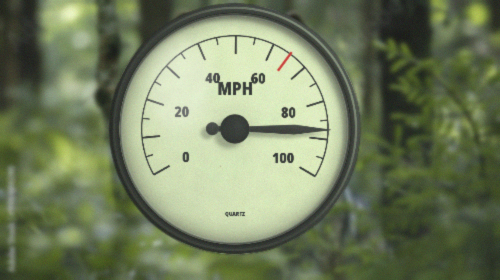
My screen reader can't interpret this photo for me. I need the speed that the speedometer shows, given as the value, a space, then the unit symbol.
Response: 87.5 mph
